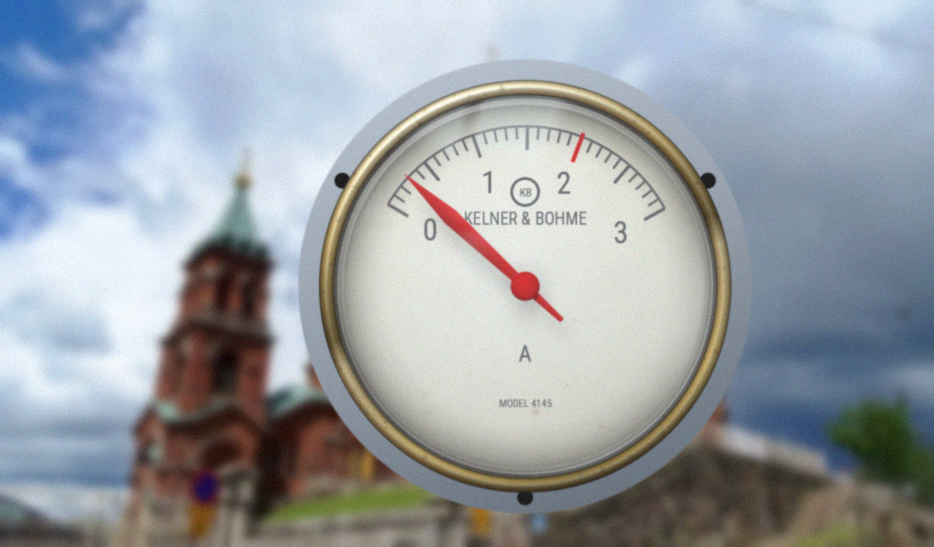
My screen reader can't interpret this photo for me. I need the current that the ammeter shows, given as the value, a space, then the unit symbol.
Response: 0.3 A
